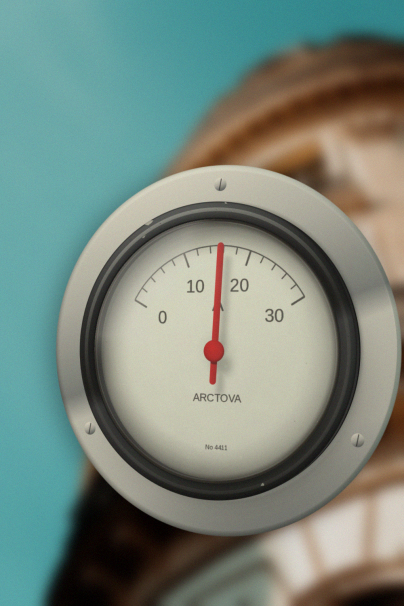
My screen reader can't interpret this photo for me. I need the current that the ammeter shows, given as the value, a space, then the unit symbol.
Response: 16 A
